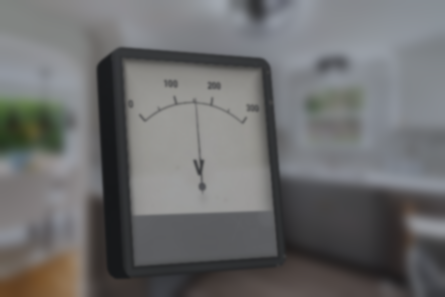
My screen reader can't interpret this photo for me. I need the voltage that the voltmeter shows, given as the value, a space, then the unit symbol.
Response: 150 V
